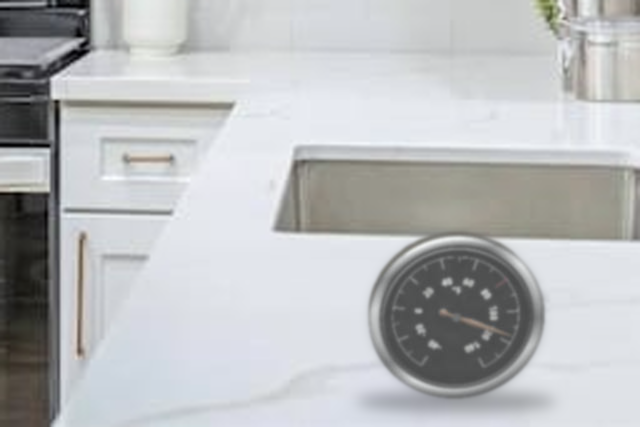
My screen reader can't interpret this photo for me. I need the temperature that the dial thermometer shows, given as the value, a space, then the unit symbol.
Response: 115 °F
